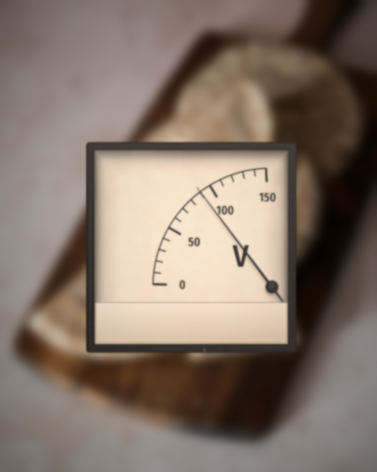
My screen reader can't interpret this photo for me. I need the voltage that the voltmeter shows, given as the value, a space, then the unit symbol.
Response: 90 V
